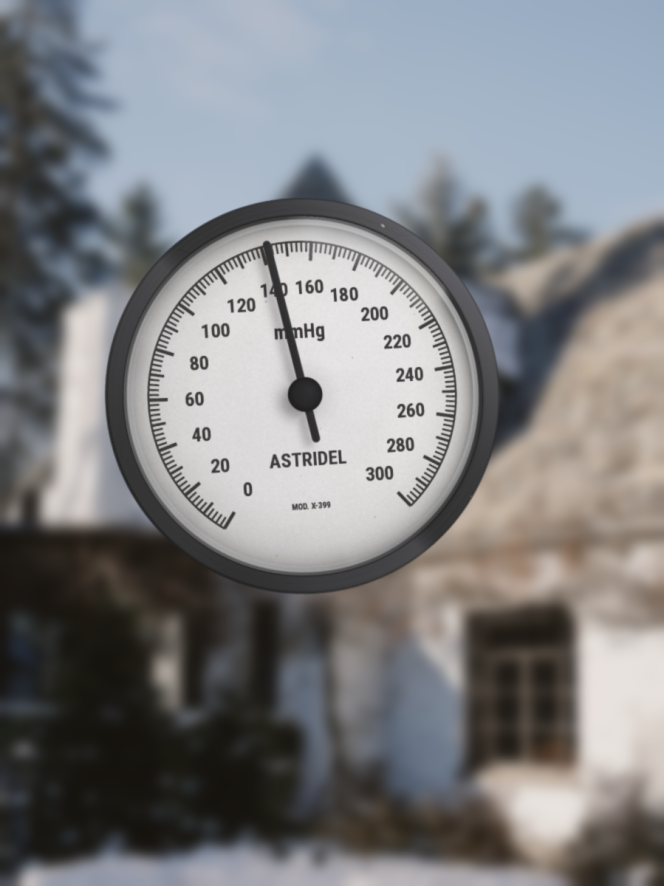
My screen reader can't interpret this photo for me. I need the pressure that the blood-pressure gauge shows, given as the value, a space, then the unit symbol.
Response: 142 mmHg
